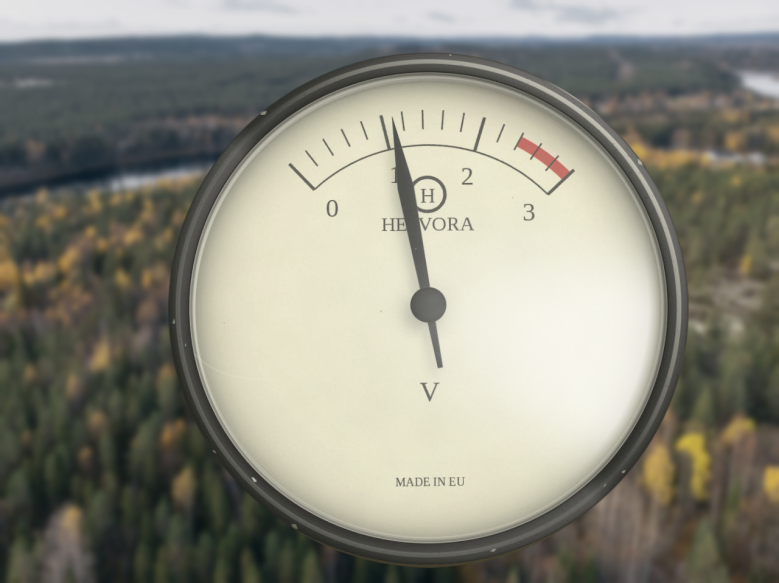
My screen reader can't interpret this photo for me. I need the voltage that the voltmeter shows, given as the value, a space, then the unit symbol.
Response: 1.1 V
